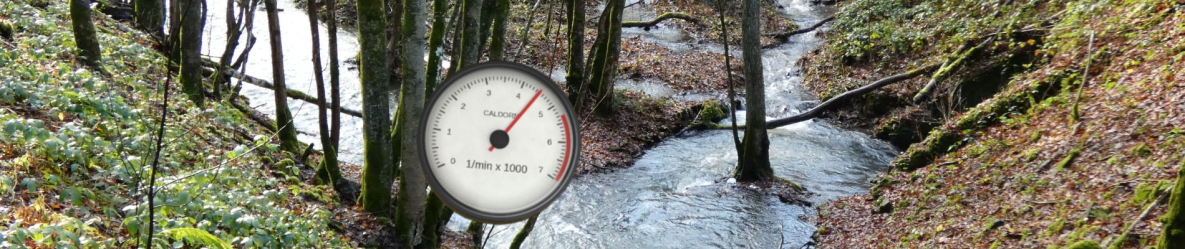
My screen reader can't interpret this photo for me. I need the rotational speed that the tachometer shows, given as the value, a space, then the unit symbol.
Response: 4500 rpm
